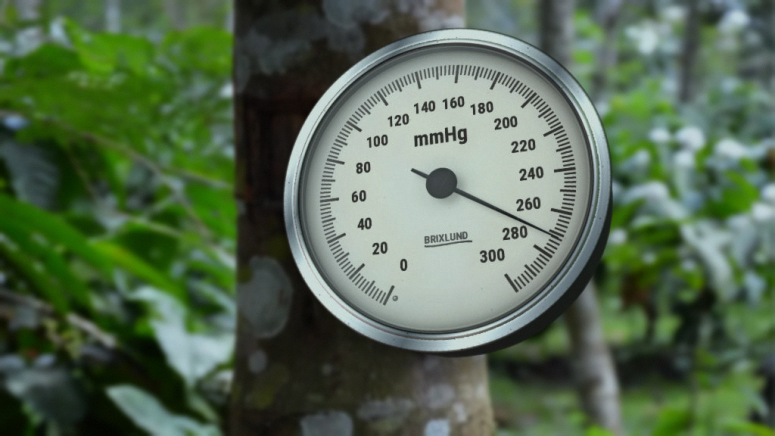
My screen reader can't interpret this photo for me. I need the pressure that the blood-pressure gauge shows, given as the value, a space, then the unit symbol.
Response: 272 mmHg
